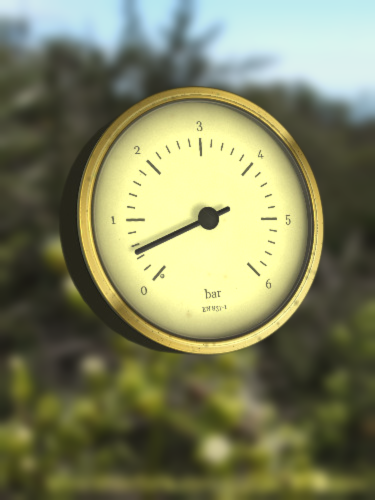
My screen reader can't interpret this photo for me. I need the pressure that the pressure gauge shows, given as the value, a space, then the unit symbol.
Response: 0.5 bar
